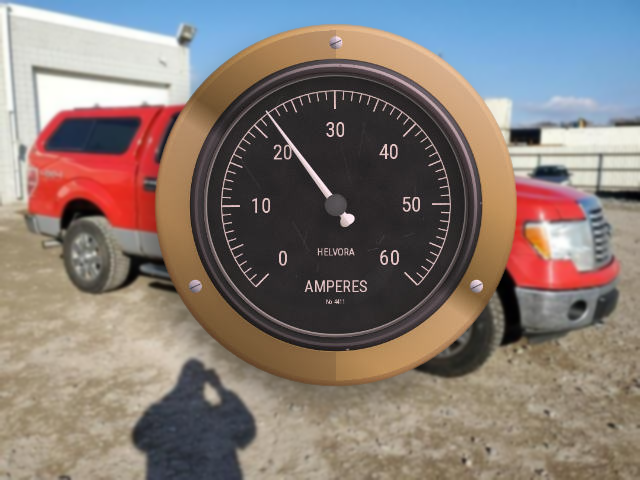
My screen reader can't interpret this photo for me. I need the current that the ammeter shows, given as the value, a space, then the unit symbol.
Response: 22 A
